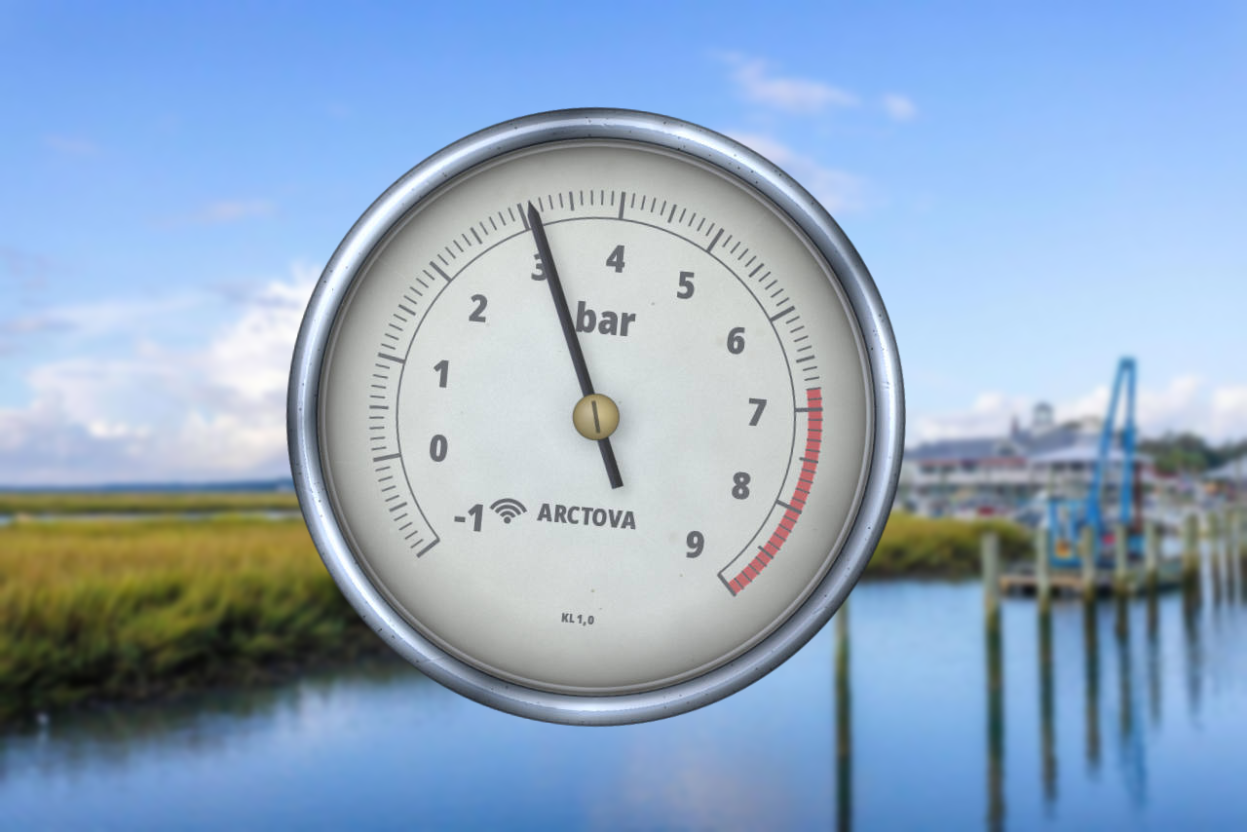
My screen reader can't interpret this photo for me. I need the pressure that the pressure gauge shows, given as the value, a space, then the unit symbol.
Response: 3.1 bar
